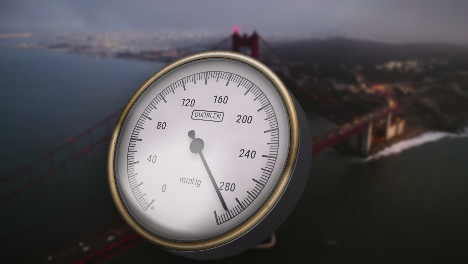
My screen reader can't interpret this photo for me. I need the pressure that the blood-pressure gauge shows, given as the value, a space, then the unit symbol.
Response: 290 mmHg
